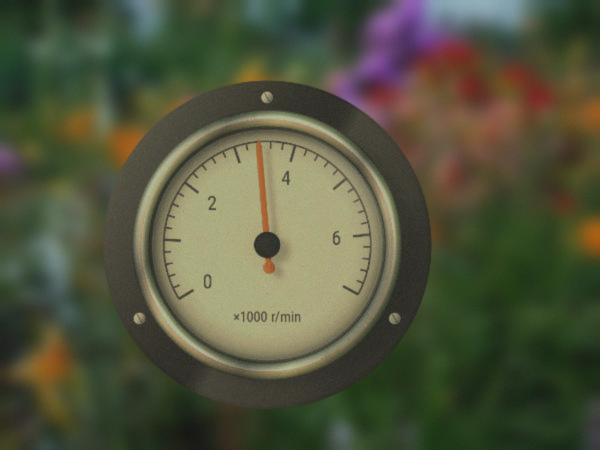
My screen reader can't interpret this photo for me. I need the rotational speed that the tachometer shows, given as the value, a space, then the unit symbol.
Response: 3400 rpm
